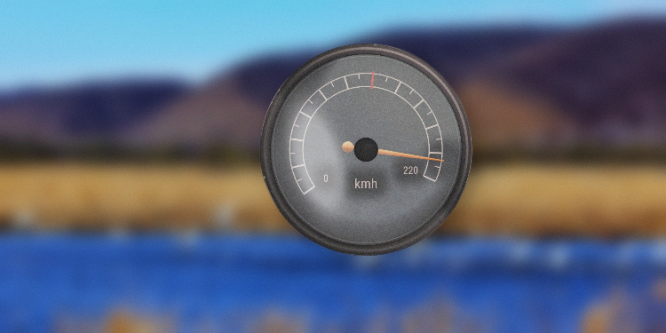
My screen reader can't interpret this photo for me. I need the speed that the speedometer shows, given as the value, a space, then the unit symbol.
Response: 205 km/h
